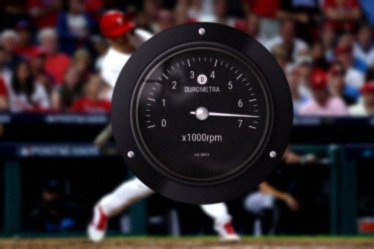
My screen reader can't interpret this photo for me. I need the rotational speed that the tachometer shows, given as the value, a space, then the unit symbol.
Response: 6600 rpm
